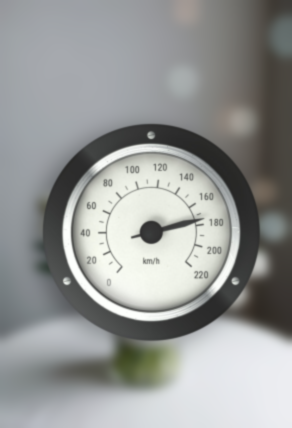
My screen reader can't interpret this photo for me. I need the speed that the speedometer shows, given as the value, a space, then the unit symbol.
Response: 175 km/h
